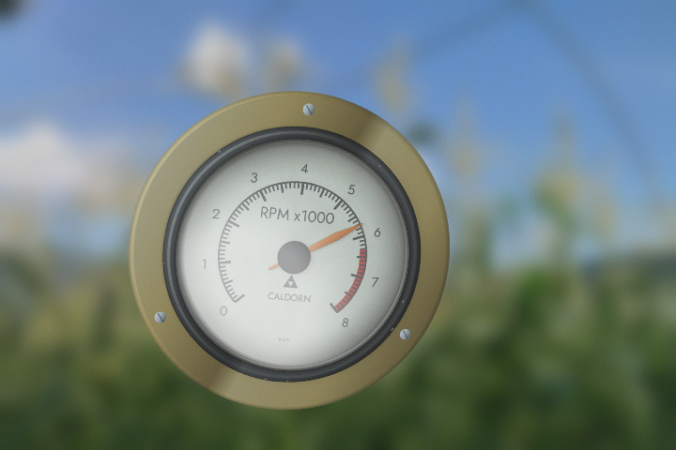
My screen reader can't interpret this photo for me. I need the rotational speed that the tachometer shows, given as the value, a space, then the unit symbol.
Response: 5700 rpm
